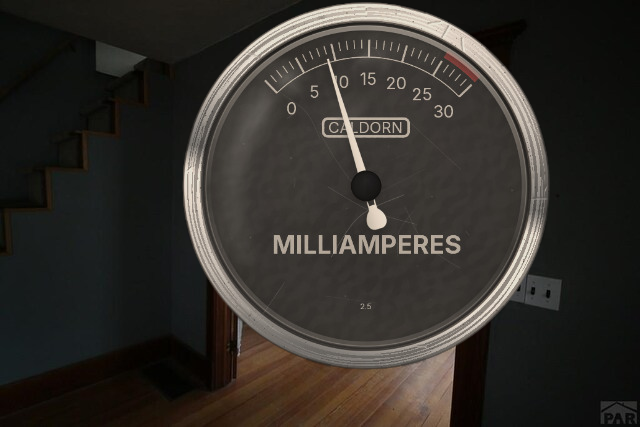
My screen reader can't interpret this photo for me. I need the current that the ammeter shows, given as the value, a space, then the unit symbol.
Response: 9 mA
